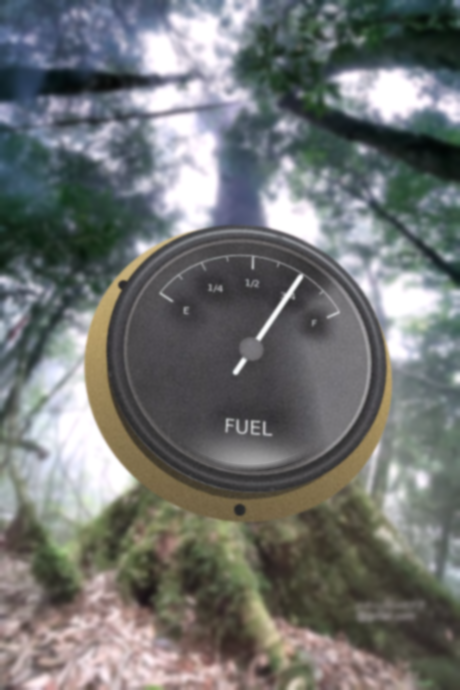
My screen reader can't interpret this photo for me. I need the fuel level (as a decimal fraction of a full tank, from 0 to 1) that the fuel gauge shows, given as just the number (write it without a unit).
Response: 0.75
